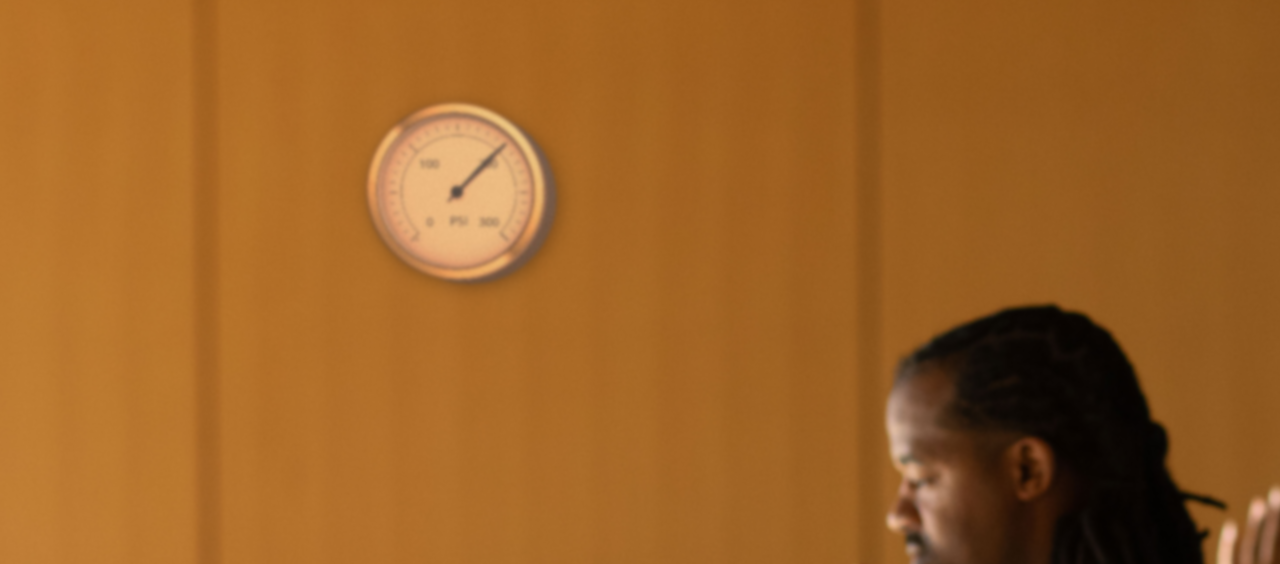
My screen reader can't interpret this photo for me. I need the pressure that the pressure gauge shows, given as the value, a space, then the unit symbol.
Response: 200 psi
